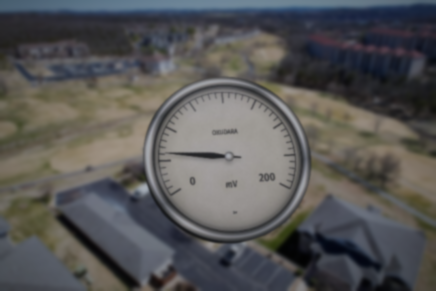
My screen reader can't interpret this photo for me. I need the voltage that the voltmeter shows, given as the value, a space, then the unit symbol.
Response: 30 mV
